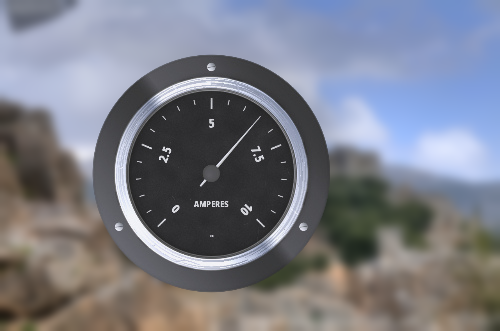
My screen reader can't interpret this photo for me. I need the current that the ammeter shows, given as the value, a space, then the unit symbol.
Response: 6.5 A
